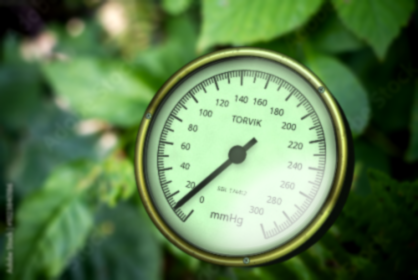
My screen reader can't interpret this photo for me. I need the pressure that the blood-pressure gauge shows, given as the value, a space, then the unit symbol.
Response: 10 mmHg
